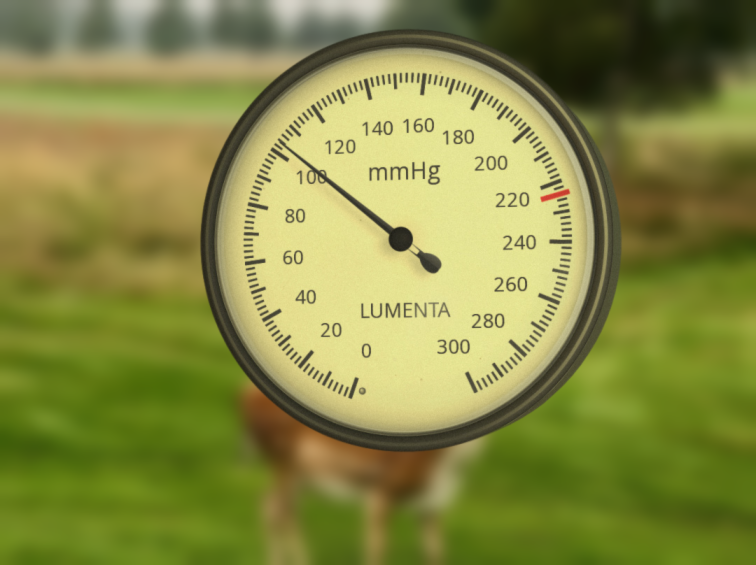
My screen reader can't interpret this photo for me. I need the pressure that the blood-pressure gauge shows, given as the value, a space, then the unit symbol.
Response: 104 mmHg
